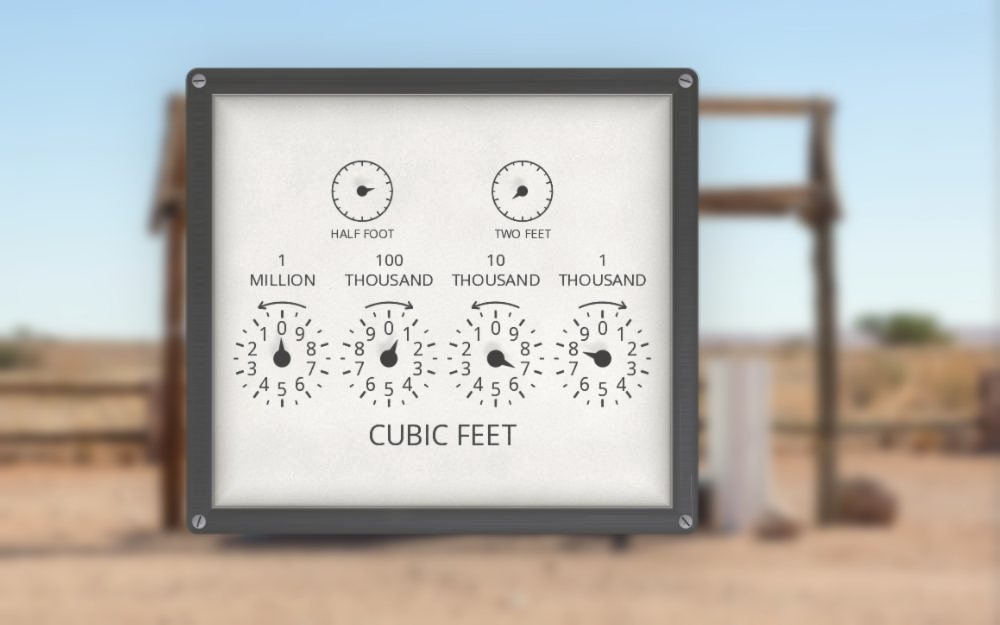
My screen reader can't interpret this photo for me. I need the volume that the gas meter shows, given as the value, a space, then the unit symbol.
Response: 6800 ft³
